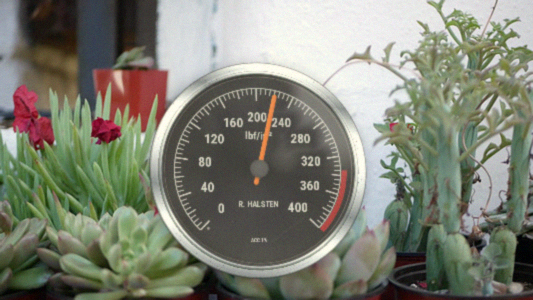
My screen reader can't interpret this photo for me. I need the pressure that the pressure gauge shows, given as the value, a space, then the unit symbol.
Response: 220 psi
